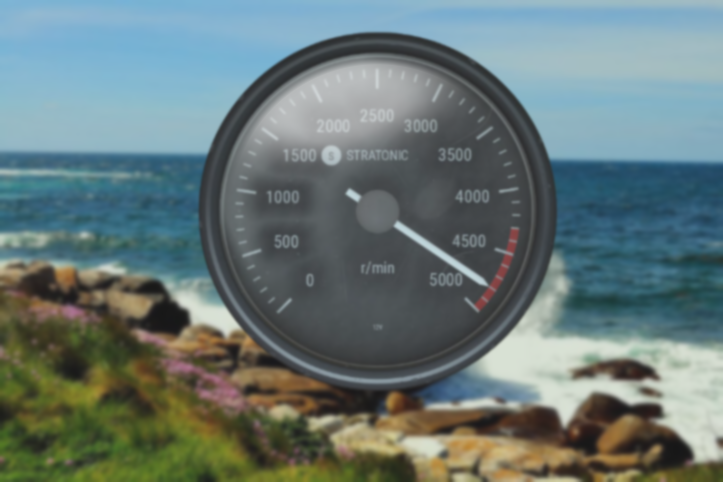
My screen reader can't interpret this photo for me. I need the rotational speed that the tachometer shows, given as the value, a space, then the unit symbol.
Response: 4800 rpm
